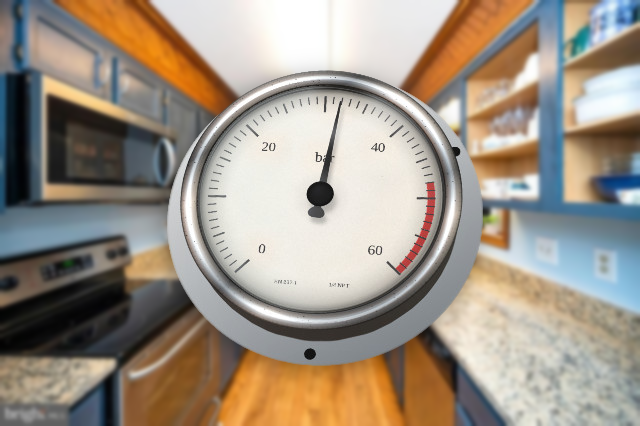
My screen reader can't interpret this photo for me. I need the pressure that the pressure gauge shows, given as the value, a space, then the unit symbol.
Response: 32 bar
